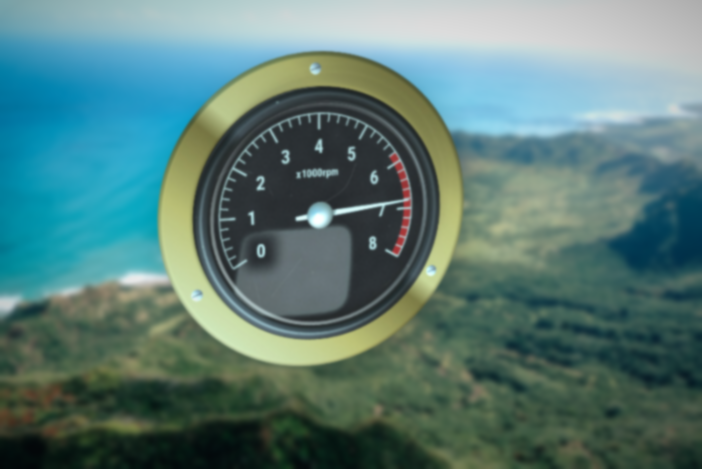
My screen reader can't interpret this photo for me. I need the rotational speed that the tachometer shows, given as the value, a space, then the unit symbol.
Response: 6800 rpm
